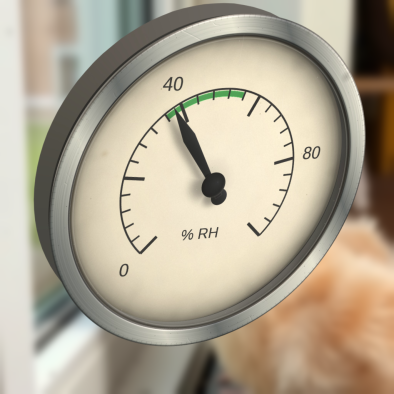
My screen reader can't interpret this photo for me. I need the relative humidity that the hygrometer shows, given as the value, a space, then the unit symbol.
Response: 38 %
